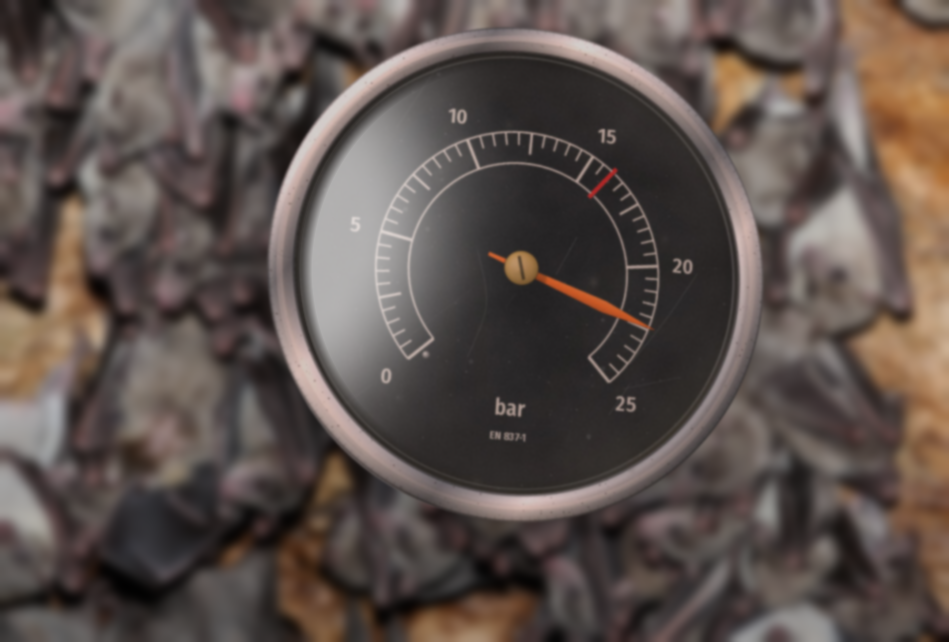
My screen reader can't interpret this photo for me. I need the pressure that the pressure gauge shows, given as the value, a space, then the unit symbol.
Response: 22.5 bar
